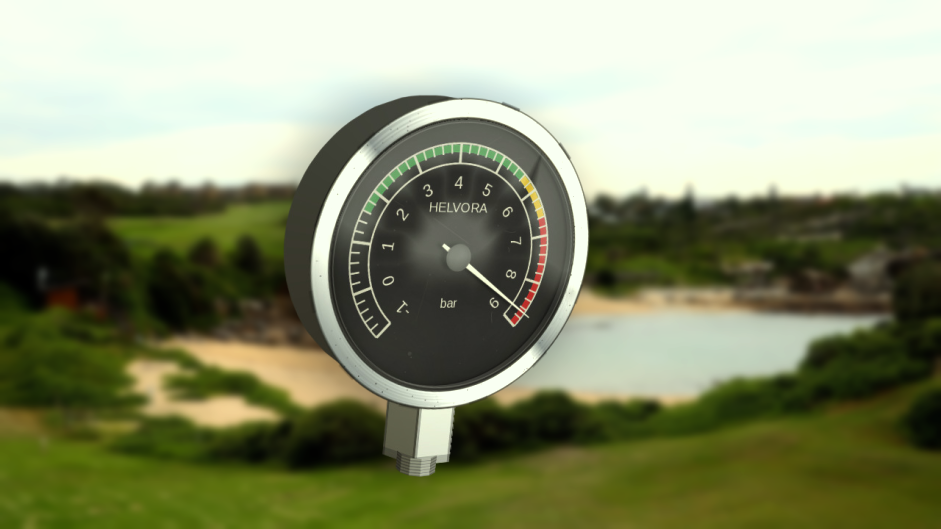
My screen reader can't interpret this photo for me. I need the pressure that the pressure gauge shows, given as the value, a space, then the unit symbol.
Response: 8.7 bar
